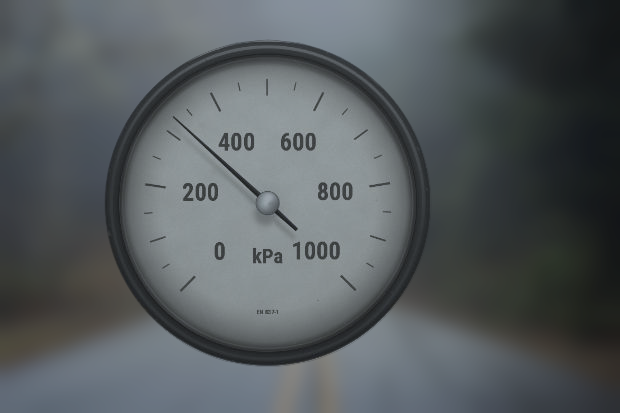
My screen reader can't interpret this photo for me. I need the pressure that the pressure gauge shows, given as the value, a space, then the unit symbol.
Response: 325 kPa
